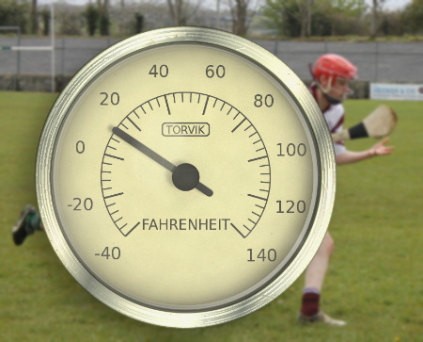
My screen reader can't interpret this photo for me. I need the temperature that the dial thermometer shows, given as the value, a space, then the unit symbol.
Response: 12 °F
